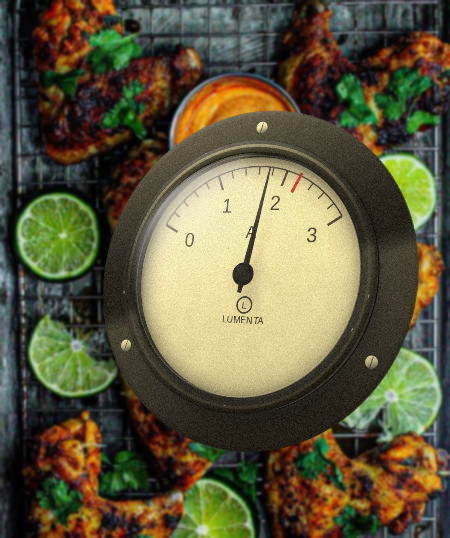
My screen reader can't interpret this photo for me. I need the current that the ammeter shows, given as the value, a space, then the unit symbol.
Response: 1.8 A
